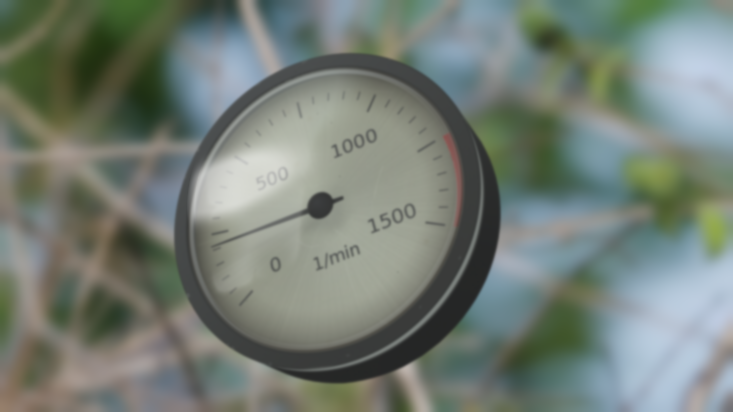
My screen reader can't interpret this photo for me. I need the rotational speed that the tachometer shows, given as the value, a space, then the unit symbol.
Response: 200 rpm
